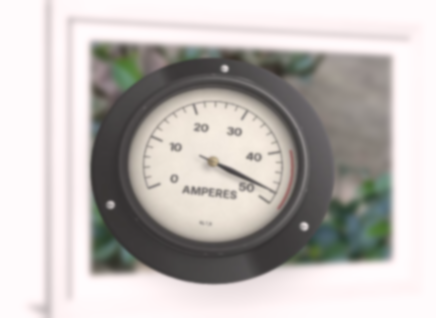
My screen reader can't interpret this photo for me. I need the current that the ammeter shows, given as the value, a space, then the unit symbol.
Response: 48 A
